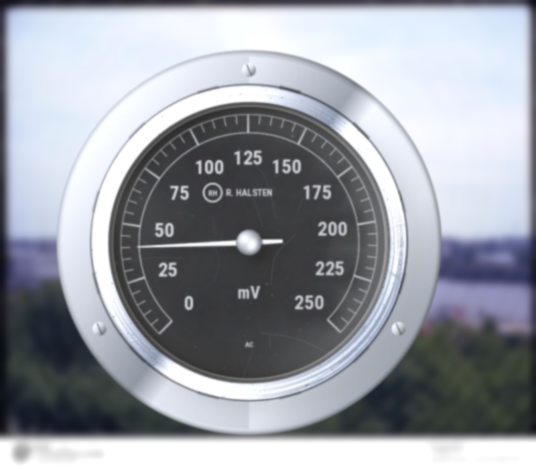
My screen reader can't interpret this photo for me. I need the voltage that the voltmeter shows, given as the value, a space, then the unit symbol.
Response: 40 mV
